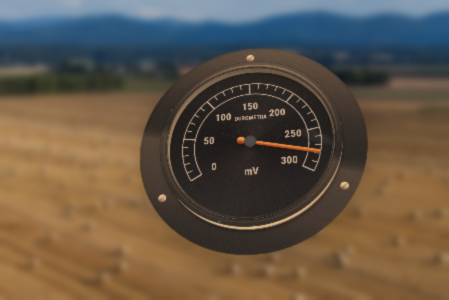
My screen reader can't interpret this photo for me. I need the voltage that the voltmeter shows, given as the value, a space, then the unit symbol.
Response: 280 mV
